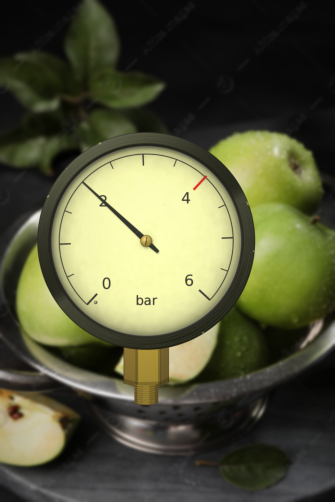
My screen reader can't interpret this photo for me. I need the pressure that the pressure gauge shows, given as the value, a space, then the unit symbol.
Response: 2 bar
